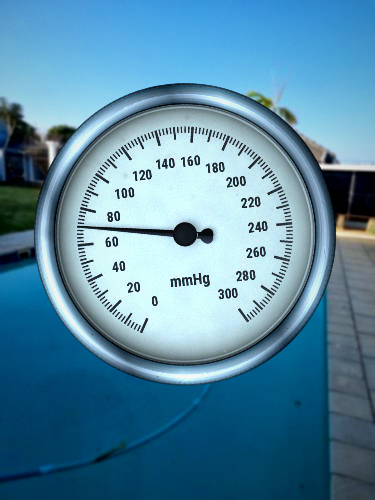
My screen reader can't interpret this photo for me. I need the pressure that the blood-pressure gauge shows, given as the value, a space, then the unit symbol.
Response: 70 mmHg
